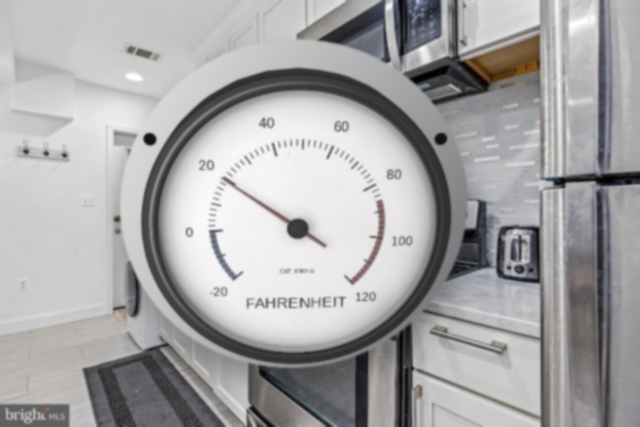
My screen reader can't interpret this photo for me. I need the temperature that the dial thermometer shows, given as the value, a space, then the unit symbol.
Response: 20 °F
